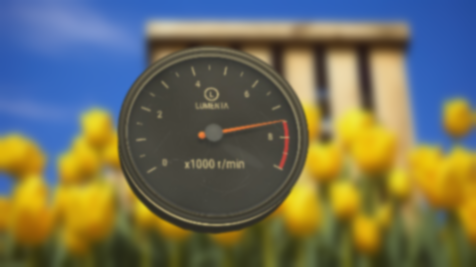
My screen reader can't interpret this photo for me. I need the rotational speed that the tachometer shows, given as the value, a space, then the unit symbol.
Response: 7500 rpm
